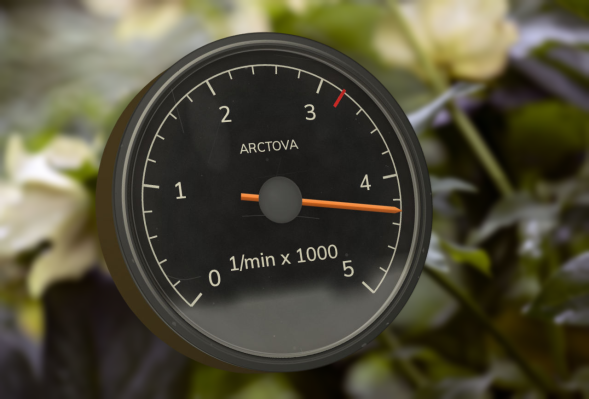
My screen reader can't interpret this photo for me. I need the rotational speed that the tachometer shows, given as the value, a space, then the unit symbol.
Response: 4300 rpm
